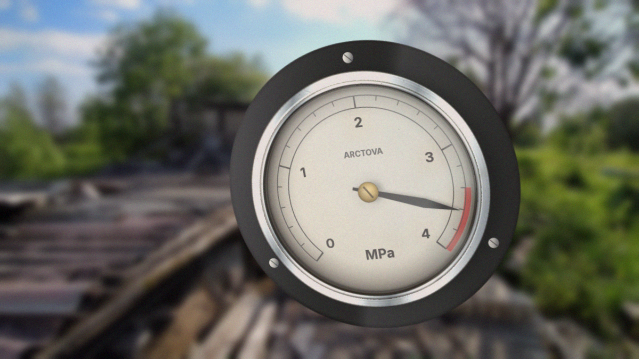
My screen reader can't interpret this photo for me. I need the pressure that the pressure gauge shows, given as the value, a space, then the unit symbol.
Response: 3.6 MPa
